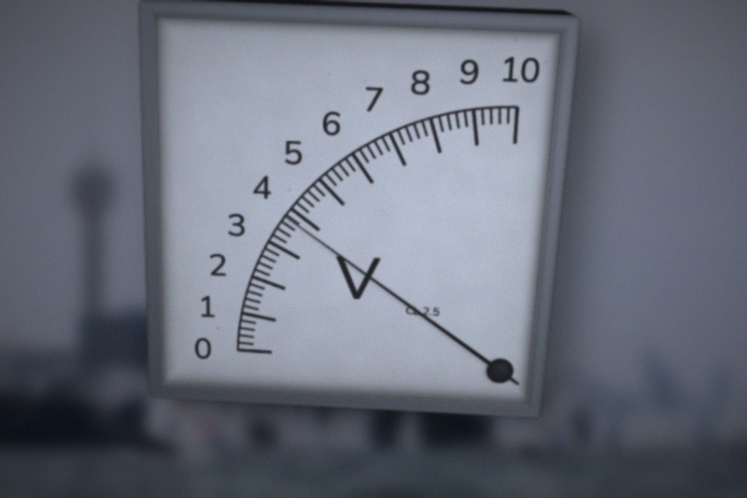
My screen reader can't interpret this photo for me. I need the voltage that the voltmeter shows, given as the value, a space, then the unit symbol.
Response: 3.8 V
